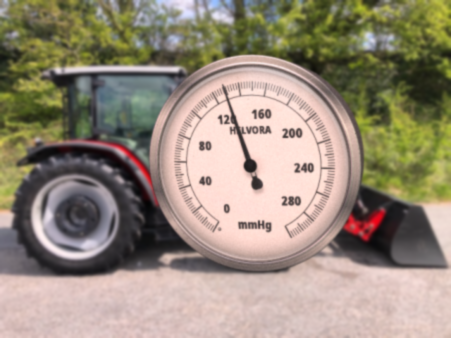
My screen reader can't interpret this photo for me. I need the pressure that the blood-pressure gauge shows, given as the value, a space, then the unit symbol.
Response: 130 mmHg
